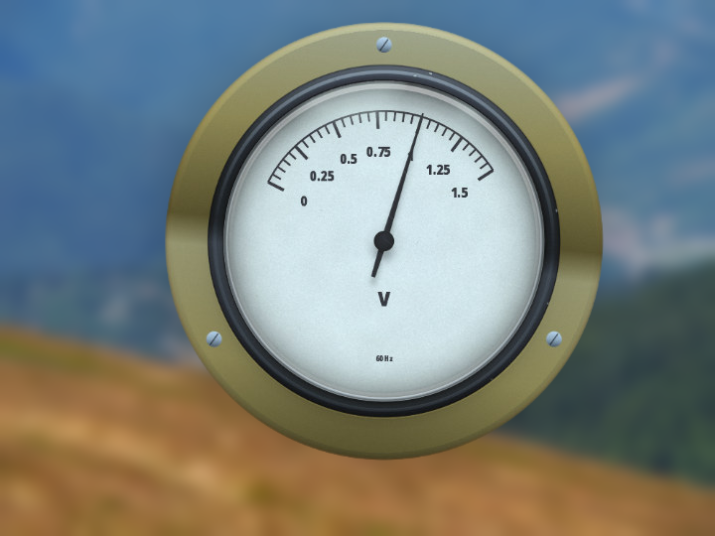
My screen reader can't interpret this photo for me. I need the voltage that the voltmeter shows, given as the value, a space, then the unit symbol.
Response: 1 V
